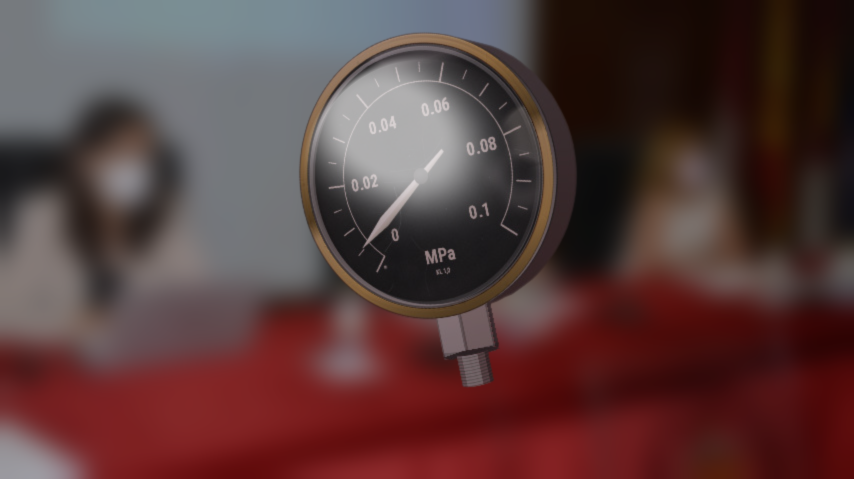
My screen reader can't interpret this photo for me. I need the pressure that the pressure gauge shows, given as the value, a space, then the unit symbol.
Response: 0.005 MPa
